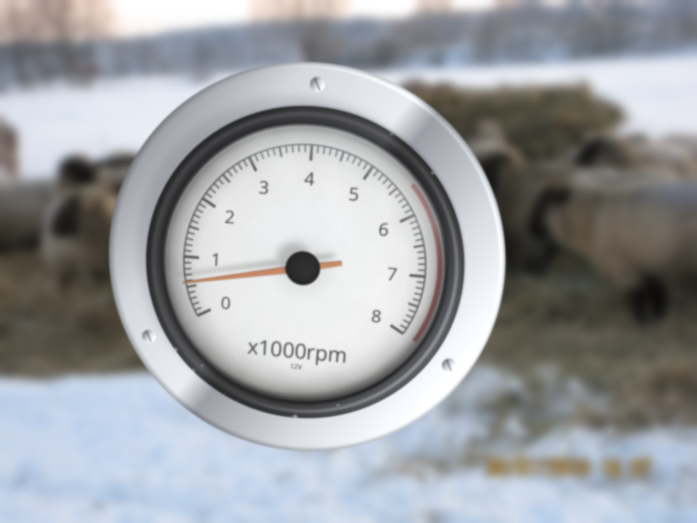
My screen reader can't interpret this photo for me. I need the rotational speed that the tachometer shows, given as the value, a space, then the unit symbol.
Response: 600 rpm
